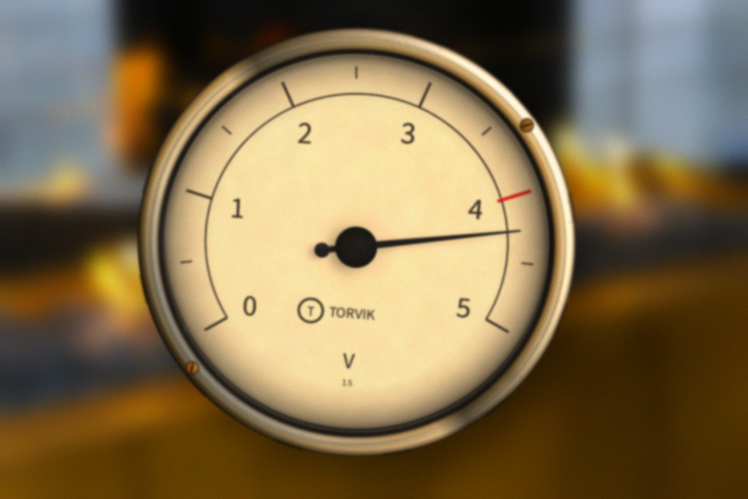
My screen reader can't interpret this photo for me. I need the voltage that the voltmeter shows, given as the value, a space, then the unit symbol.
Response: 4.25 V
